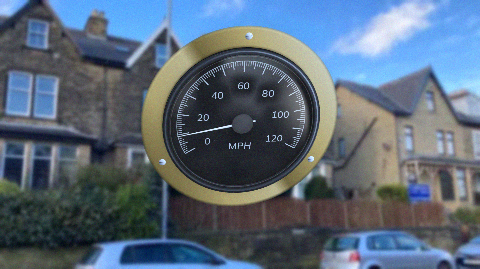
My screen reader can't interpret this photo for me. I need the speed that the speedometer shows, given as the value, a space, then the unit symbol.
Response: 10 mph
